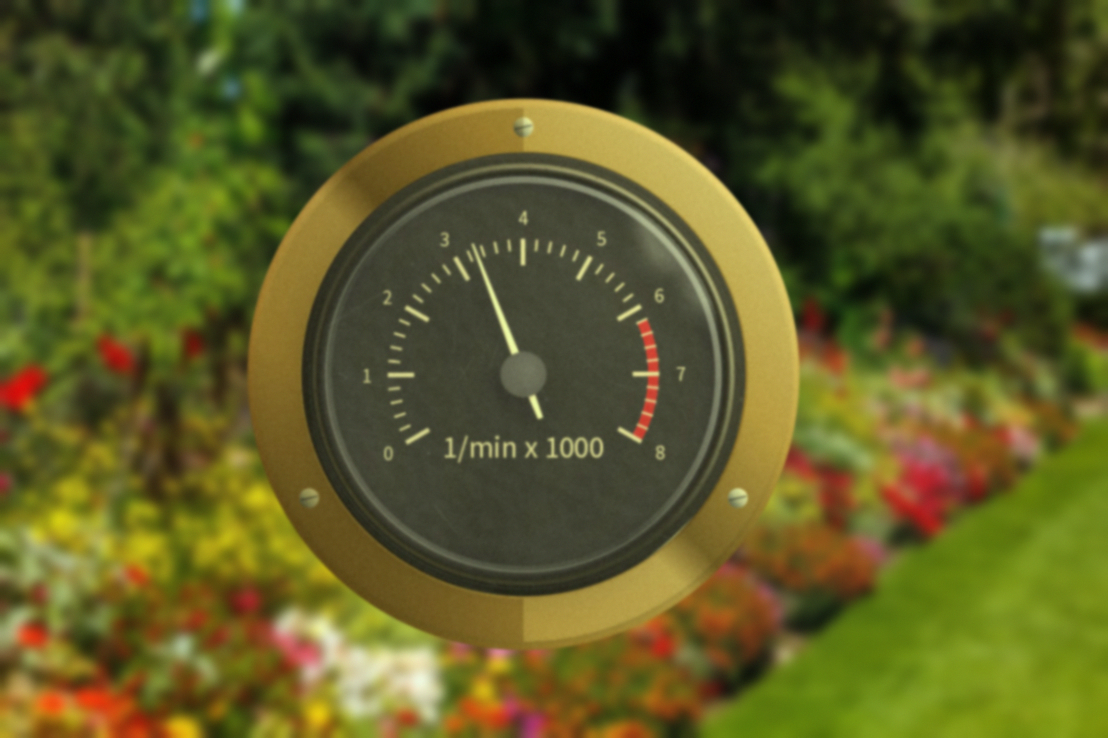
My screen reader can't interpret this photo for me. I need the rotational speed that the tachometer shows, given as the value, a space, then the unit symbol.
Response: 3300 rpm
